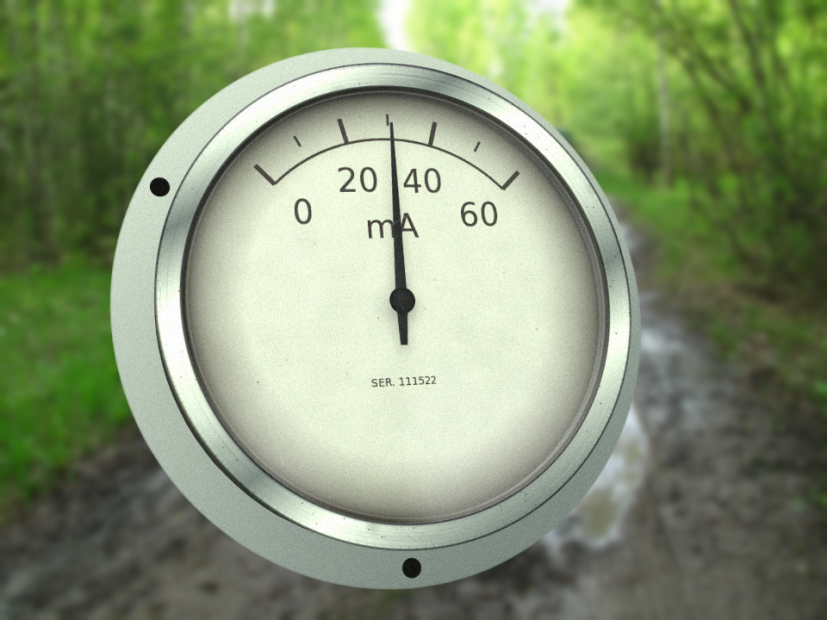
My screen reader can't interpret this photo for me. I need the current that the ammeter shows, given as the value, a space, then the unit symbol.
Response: 30 mA
